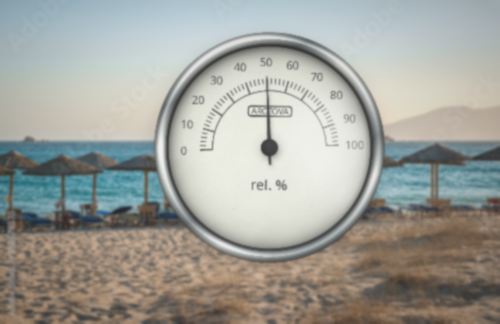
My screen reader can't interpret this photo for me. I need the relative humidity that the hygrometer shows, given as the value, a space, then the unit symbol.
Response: 50 %
